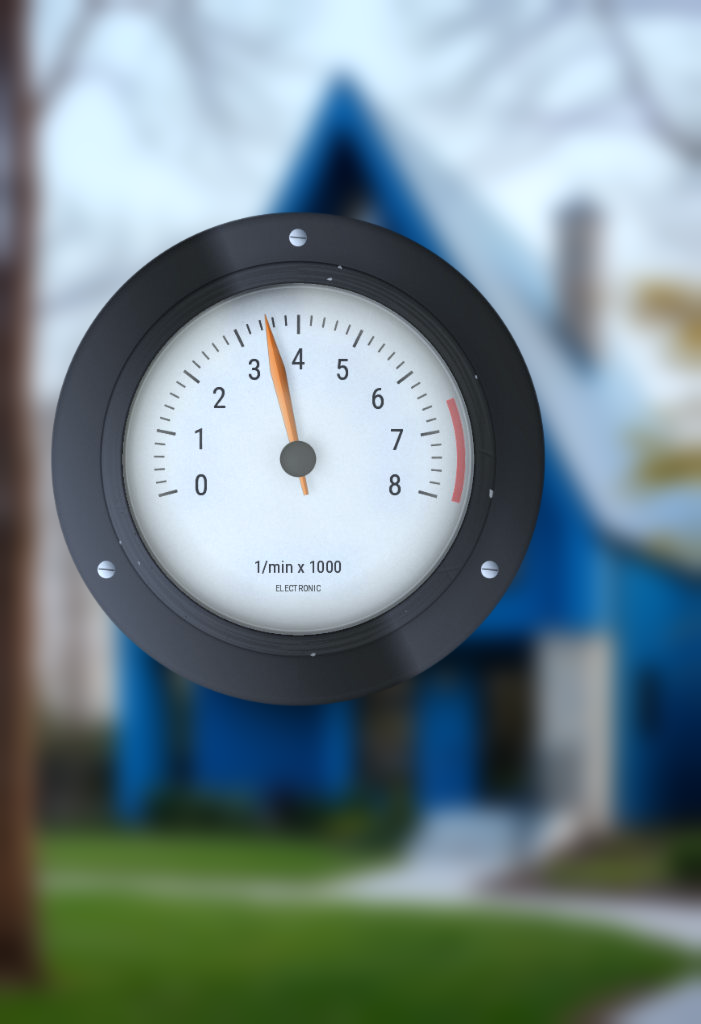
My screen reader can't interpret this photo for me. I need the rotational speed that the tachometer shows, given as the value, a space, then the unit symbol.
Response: 3500 rpm
